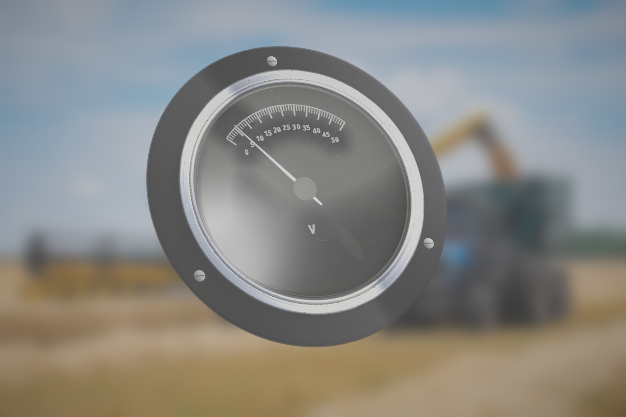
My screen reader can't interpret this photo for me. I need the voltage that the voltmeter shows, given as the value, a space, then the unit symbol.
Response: 5 V
